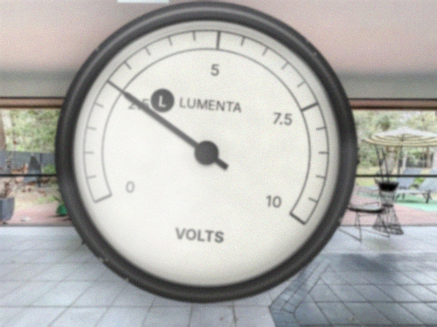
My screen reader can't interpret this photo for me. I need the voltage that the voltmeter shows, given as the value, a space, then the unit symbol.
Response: 2.5 V
